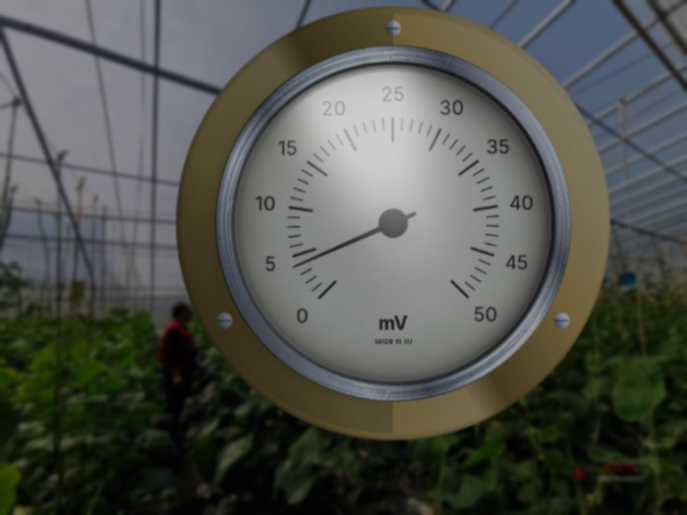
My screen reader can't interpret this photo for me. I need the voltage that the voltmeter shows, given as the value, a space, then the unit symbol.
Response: 4 mV
